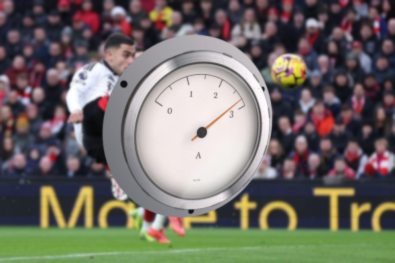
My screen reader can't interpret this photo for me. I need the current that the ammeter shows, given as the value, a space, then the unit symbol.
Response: 2.75 A
